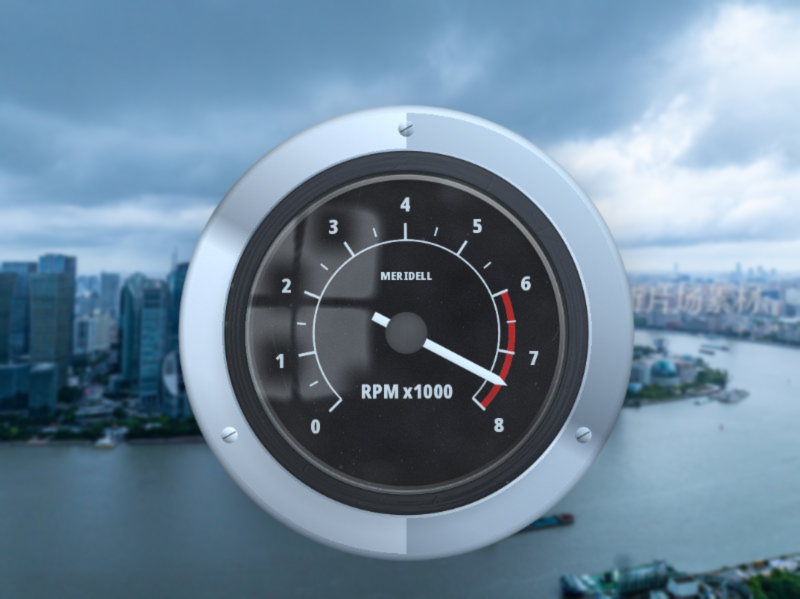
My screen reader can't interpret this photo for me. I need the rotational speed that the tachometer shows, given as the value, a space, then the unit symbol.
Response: 7500 rpm
